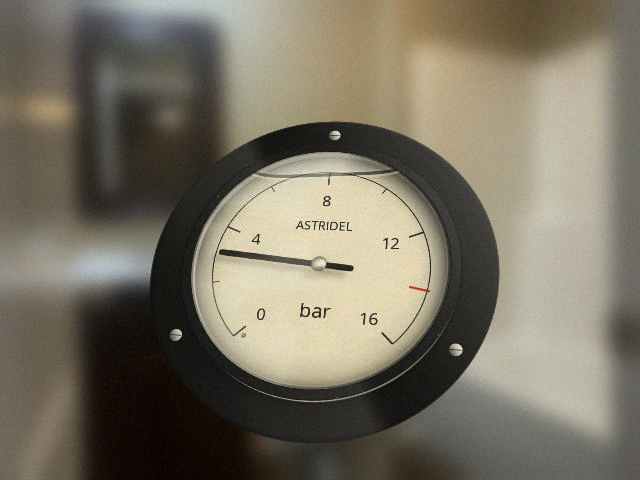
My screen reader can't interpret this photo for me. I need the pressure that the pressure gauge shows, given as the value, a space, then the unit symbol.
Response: 3 bar
